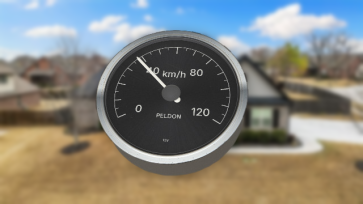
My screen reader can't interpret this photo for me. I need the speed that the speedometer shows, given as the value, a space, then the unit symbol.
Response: 37.5 km/h
